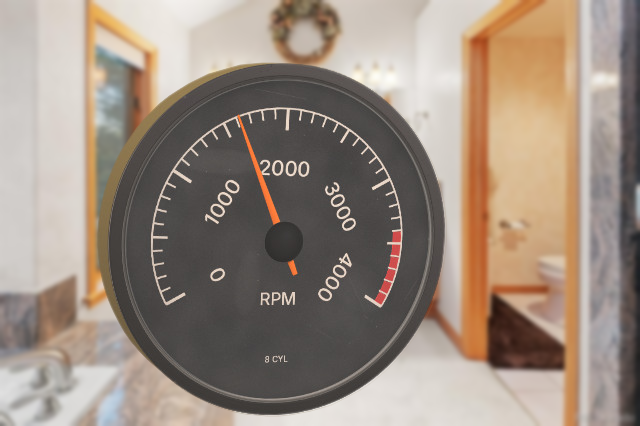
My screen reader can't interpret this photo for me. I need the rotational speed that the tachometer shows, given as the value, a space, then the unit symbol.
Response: 1600 rpm
